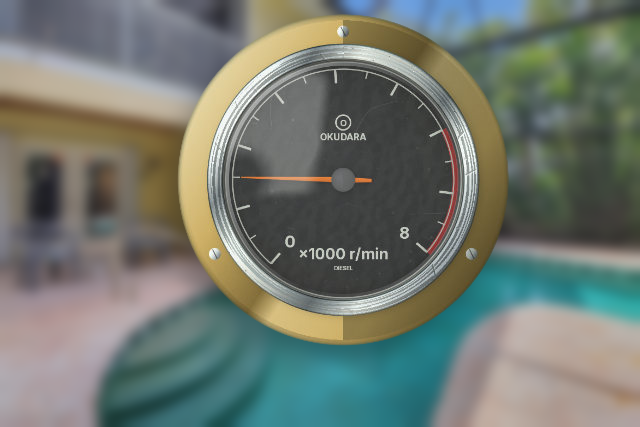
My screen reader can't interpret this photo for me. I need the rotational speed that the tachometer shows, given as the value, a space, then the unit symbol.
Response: 1500 rpm
